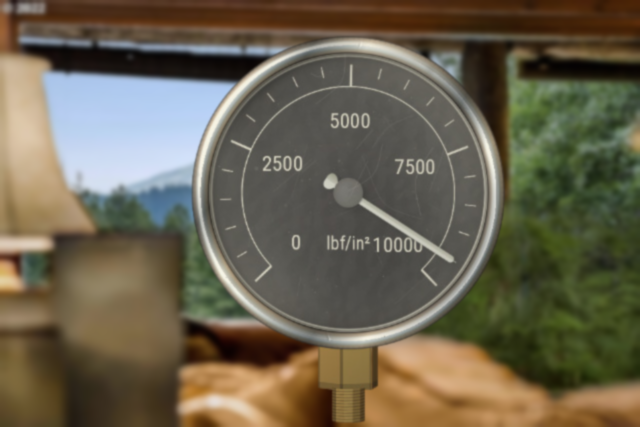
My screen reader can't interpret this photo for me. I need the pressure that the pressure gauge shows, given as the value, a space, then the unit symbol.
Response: 9500 psi
